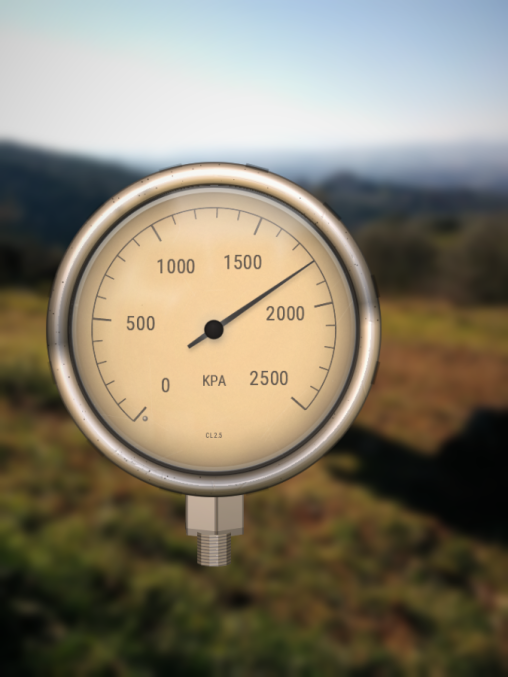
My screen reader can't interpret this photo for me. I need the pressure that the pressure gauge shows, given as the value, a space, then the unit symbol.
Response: 1800 kPa
